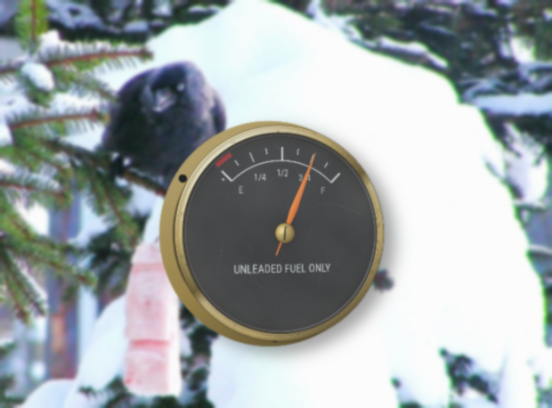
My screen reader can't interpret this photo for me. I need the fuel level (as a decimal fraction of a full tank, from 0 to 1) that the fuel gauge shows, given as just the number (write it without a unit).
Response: 0.75
